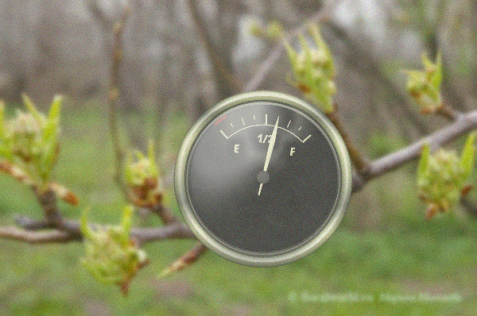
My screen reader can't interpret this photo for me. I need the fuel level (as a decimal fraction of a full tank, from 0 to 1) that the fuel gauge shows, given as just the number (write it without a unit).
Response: 0.625
